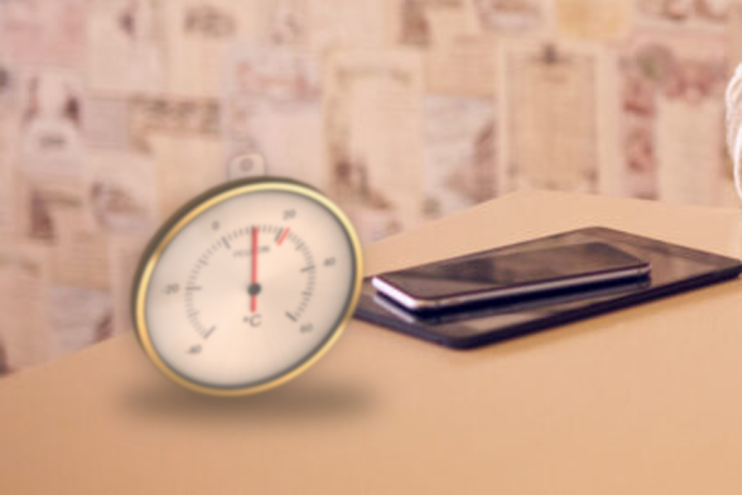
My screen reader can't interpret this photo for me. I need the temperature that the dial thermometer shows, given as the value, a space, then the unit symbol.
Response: 10 °C
